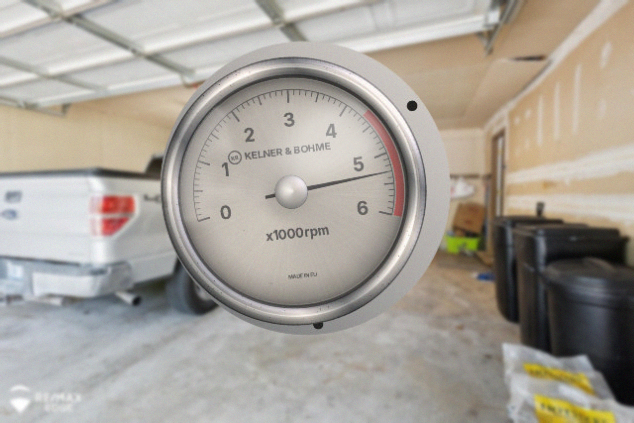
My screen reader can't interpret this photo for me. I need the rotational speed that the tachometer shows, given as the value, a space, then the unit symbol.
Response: 5300 rpm
